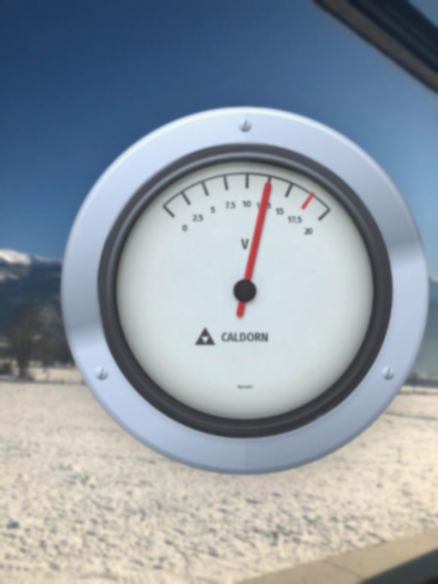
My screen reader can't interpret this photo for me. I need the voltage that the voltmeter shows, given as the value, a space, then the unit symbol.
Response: 12.5 V
